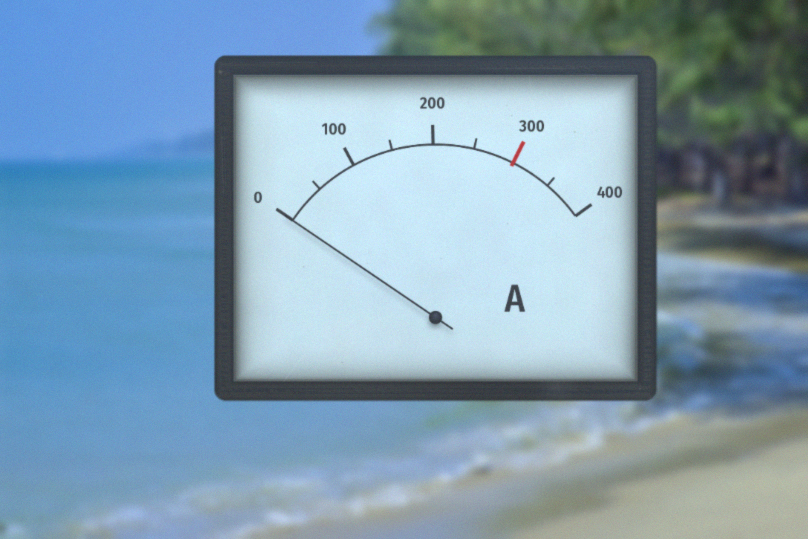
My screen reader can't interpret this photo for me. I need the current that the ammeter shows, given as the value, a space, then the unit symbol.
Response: 0 A
